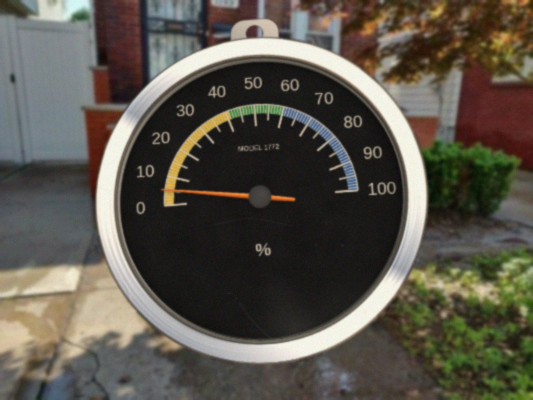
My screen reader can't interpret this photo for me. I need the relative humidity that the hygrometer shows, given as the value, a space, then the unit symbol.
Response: 5 %
